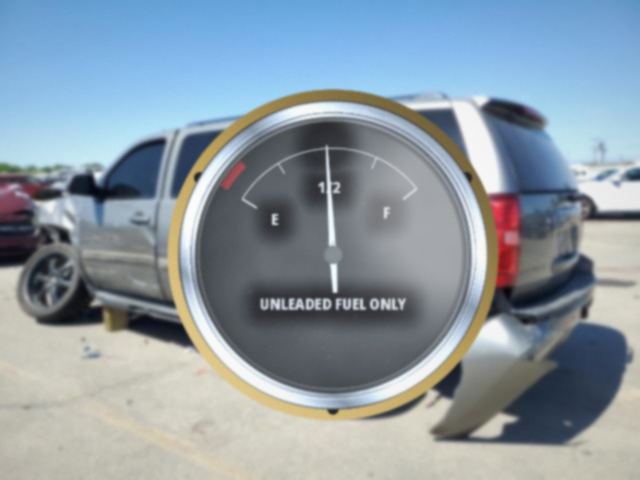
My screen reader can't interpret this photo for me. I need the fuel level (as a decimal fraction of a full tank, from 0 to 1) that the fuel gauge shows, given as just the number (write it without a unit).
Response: 0.5
